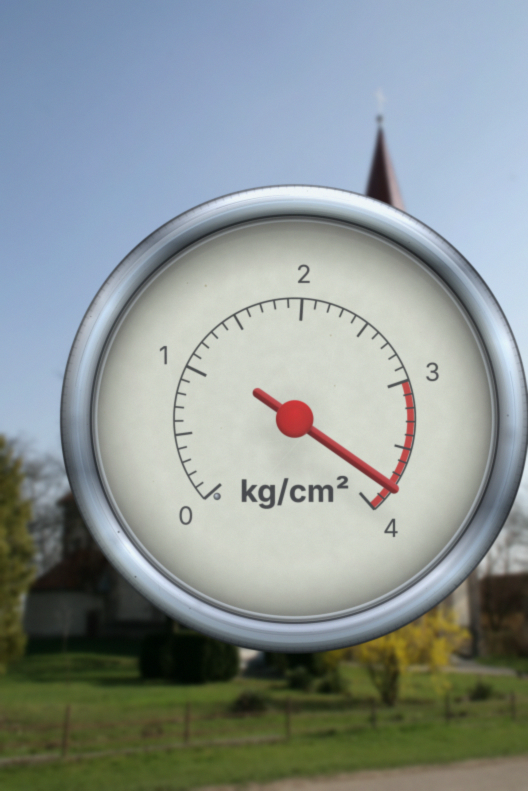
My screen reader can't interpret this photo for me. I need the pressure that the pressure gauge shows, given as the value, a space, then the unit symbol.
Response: 3.8 kg/cm²
